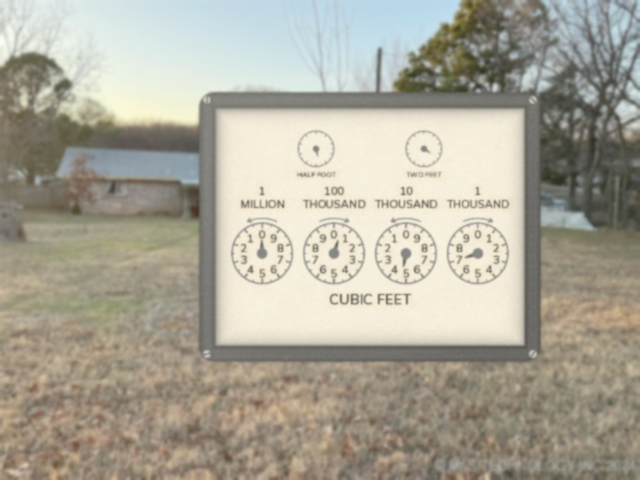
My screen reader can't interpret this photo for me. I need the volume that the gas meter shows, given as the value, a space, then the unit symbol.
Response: 4700 ft³
